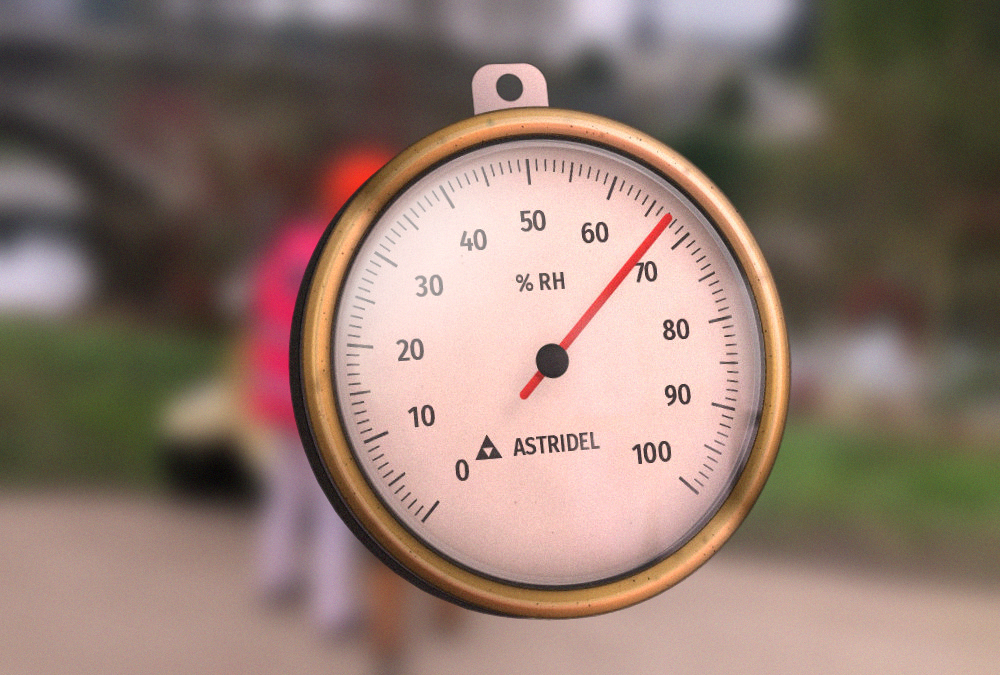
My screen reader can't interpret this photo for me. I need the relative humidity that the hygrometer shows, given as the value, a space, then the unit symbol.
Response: 67 %
